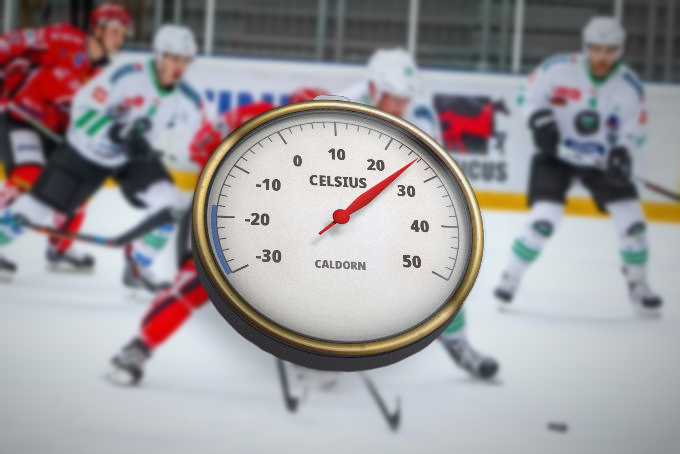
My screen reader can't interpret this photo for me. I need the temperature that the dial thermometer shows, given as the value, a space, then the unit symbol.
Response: 26 °C
